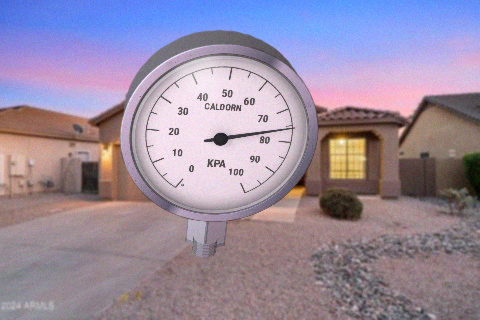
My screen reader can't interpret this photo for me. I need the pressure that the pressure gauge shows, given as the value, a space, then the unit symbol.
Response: 75 kPa
